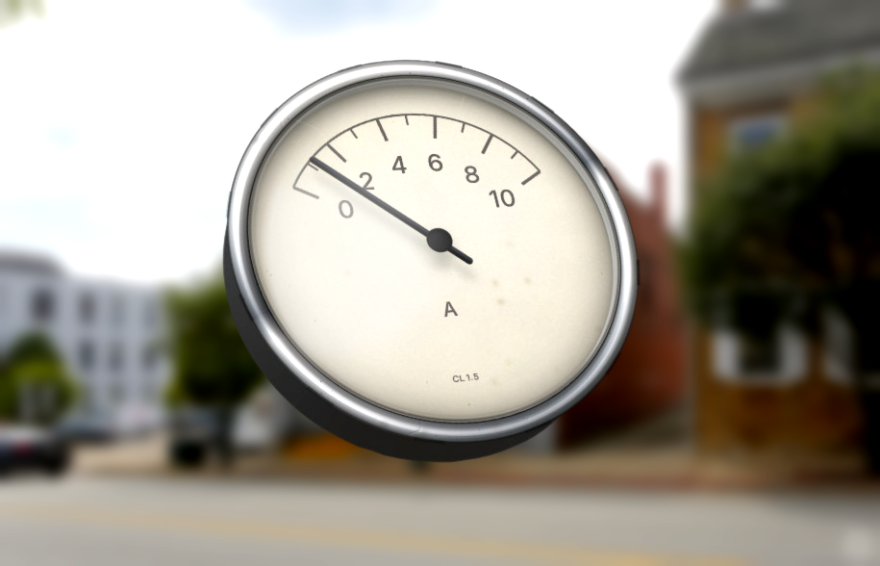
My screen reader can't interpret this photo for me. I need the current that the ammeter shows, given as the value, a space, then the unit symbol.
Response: 1 A
